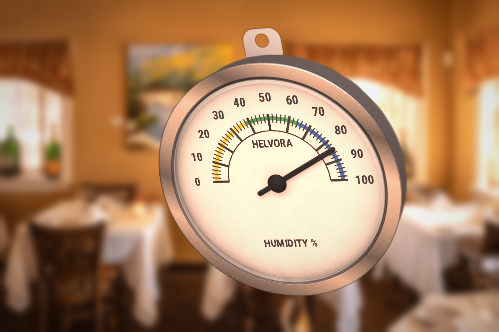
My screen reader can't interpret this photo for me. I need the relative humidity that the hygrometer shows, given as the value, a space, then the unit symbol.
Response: 84 %
